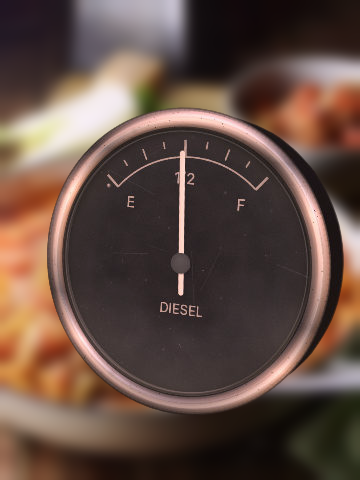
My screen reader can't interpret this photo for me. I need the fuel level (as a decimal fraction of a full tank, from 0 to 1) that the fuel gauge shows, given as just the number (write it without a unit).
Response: 0.5
